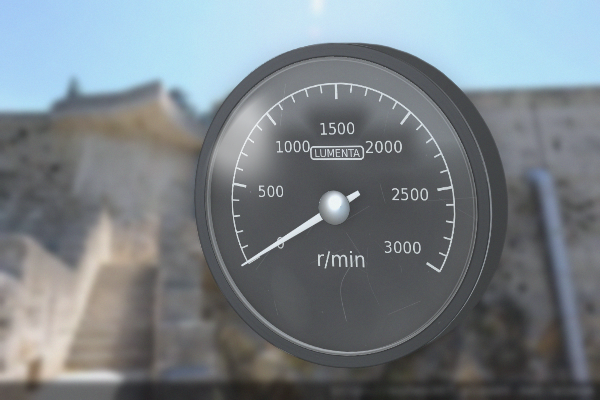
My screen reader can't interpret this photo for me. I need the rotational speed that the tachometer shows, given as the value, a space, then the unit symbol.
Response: 0 rpm
